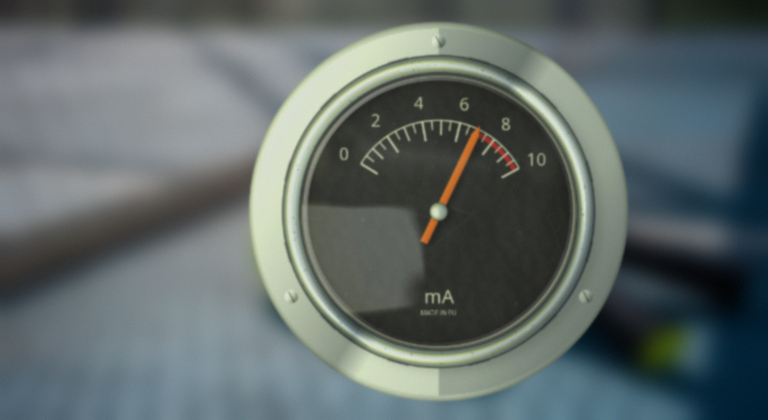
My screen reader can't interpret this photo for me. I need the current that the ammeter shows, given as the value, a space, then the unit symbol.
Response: 7 mA
